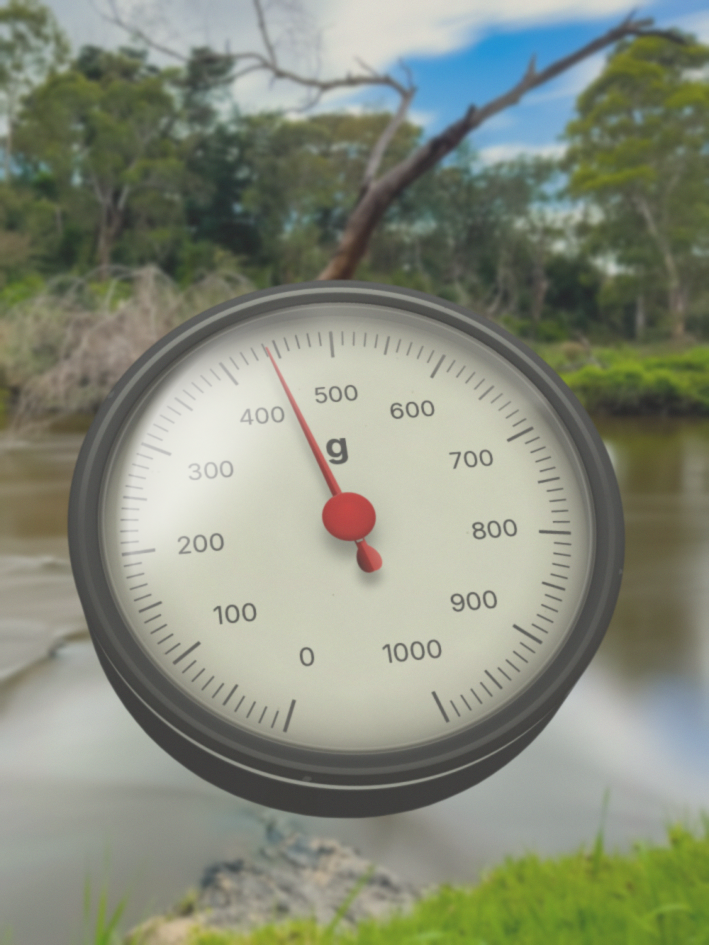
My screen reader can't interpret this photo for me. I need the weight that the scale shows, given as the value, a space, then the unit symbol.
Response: 440 g
